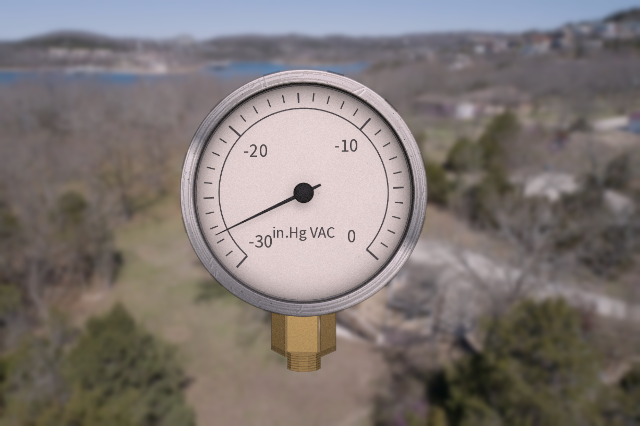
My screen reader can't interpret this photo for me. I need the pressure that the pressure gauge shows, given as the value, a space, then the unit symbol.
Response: -27.5 inHg
